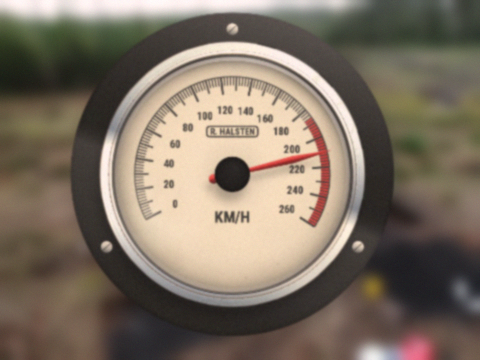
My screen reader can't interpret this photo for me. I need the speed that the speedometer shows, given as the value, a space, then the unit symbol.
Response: 210 km/h
